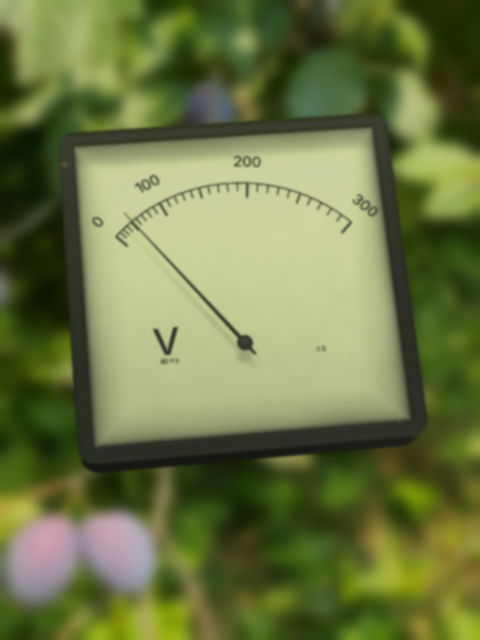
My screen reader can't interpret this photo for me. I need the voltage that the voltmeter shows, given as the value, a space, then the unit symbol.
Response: 50 V
